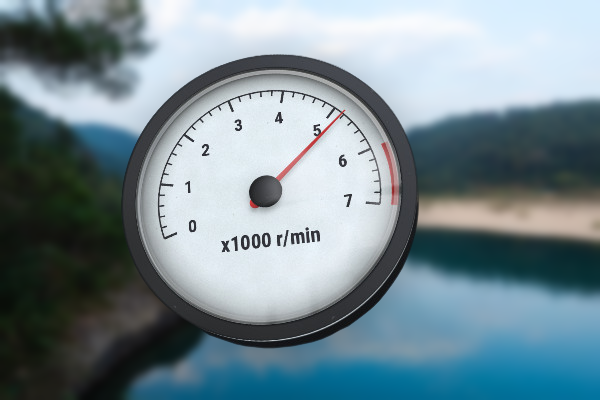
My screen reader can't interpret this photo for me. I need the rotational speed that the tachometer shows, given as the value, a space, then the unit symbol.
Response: 5200 rpm
